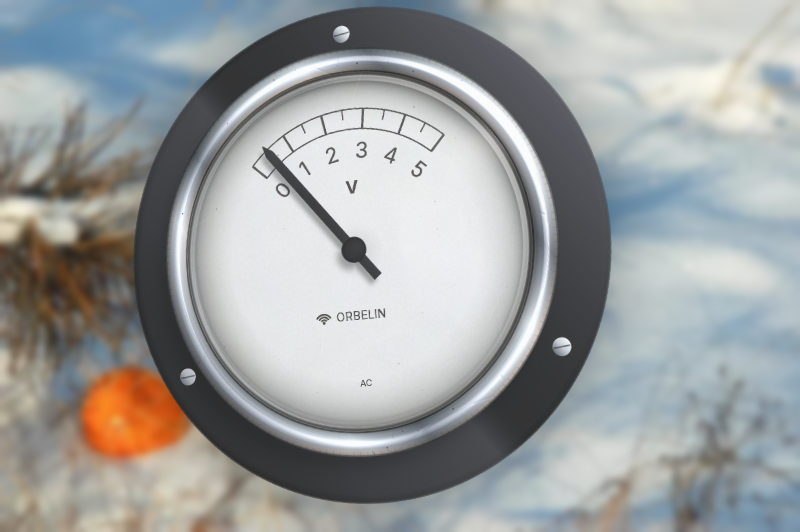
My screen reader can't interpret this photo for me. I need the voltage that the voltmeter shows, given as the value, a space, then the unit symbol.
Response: 0.5 V
